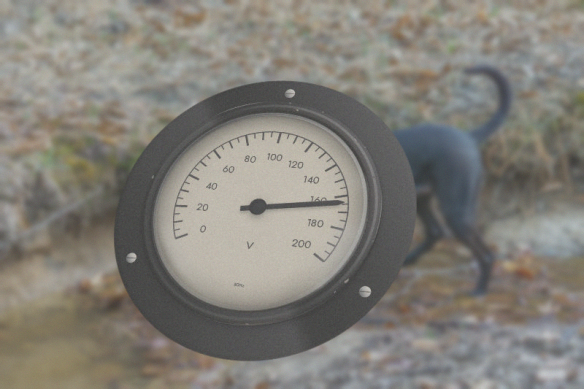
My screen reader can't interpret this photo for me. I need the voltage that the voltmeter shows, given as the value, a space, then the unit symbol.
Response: 165 V
